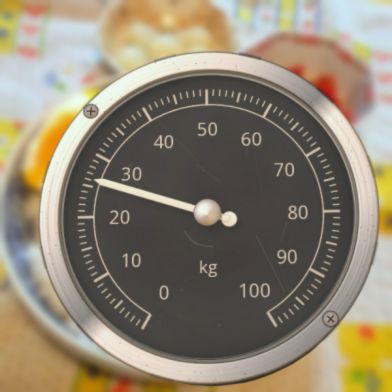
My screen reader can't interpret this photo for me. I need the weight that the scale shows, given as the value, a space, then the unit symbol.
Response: 26 kg
